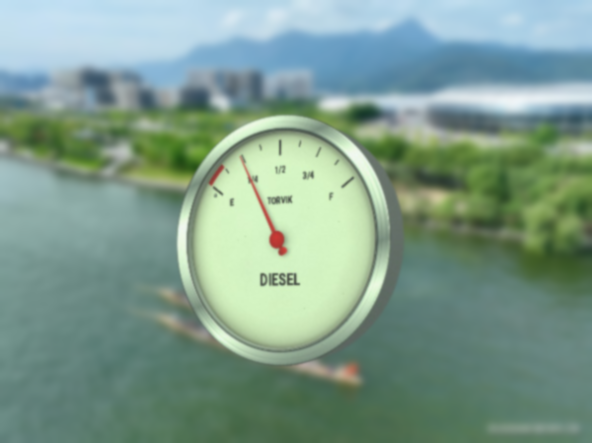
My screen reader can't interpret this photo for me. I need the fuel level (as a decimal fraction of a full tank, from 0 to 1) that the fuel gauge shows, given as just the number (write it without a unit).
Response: 0.25
